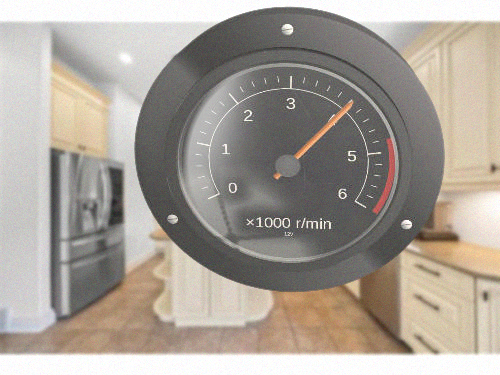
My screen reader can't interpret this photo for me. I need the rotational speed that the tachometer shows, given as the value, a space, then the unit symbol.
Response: 4000 rpm
